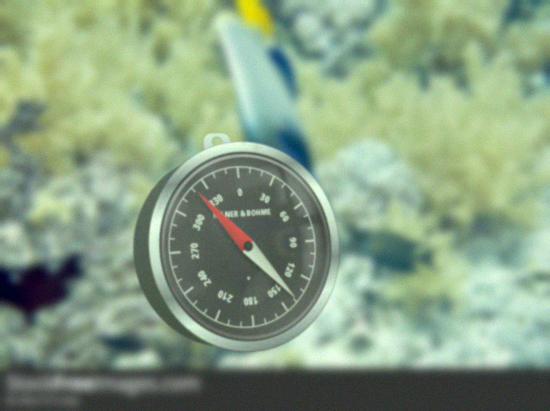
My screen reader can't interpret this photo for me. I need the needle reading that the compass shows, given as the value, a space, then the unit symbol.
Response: 320 °
